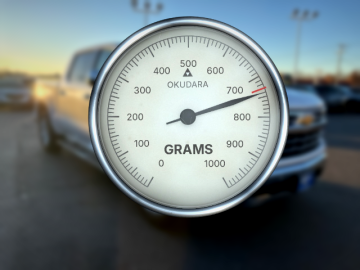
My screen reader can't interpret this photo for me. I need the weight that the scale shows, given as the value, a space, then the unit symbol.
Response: 740 g
